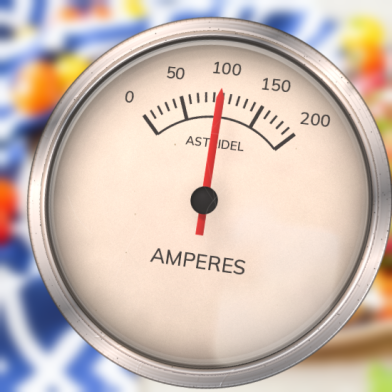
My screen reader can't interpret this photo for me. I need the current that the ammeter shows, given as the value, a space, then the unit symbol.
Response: 100 A
